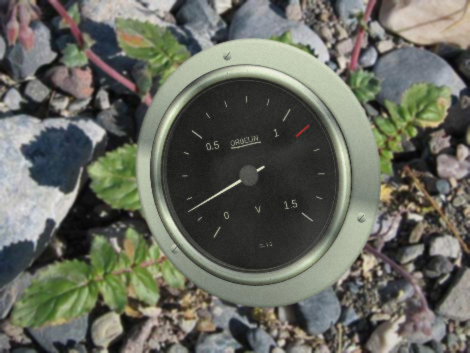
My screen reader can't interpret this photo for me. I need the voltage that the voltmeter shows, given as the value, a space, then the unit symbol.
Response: 0.15 V
